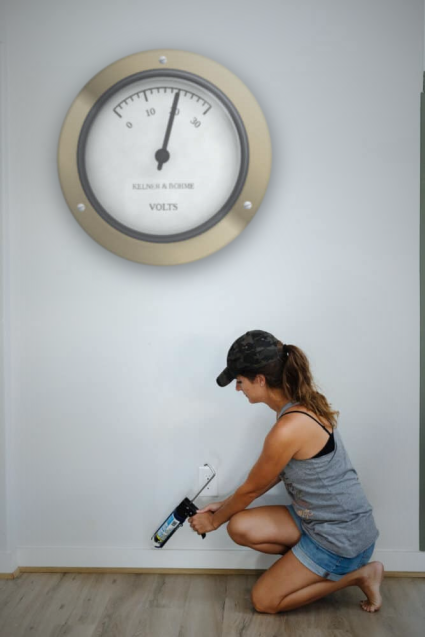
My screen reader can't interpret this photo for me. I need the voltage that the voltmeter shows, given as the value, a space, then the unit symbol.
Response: 20 V
